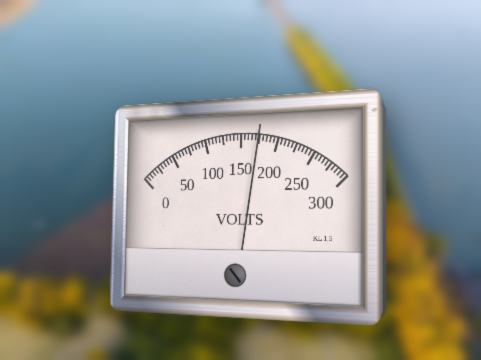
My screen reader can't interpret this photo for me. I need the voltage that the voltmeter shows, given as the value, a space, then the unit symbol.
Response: 175 V
